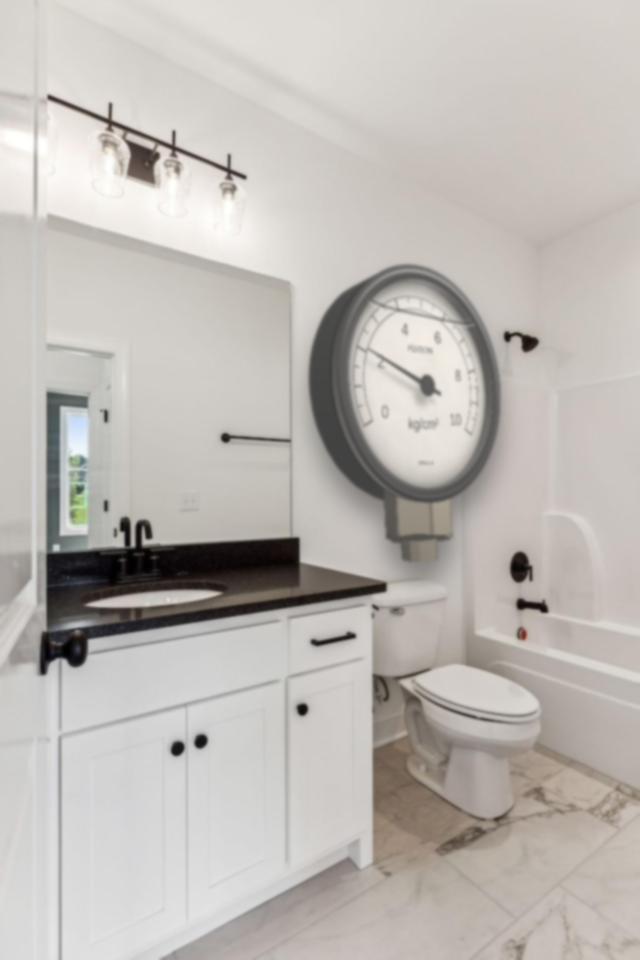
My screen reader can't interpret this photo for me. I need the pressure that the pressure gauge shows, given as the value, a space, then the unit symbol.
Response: 2 kg/cm²
